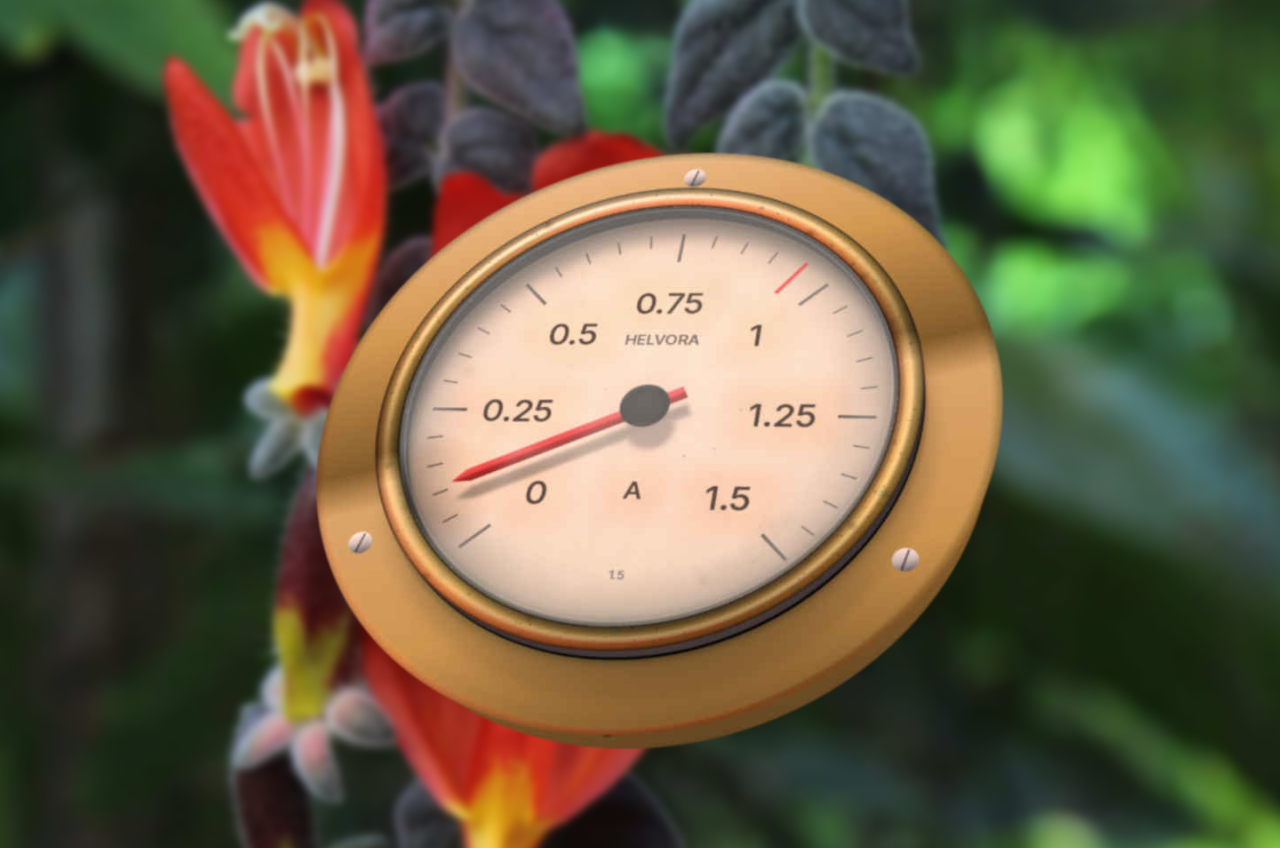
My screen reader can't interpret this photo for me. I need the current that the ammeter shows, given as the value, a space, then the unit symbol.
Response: 0.1 A
